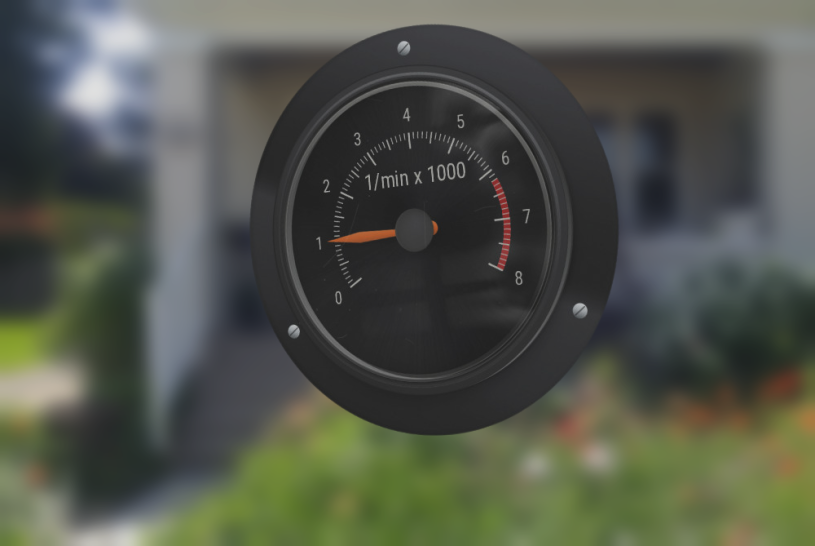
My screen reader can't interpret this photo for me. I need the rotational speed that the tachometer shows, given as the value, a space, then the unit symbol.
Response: 1000 rpm
